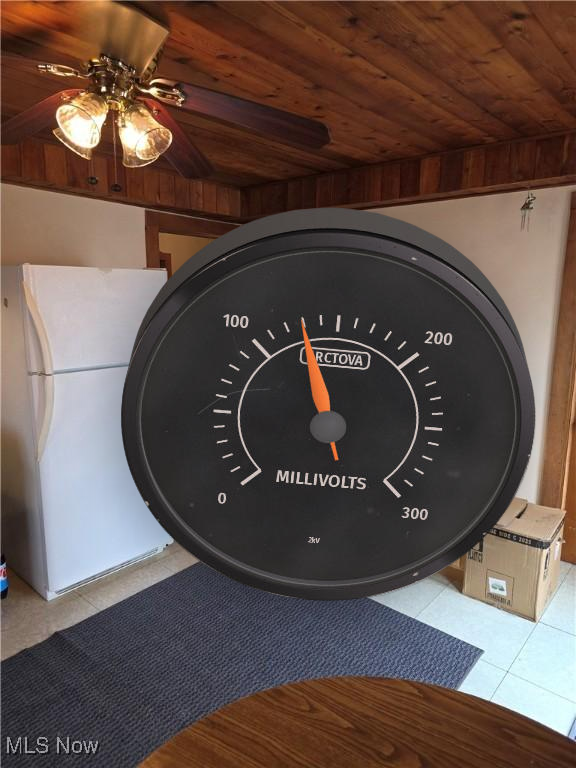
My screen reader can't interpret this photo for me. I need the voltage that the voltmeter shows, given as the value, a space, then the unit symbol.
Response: 130 mV
